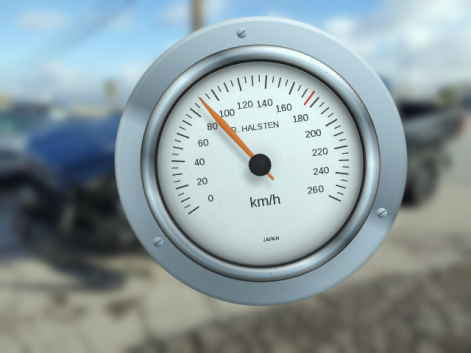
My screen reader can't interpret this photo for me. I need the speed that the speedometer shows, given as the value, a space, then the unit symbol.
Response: 90 km/h
